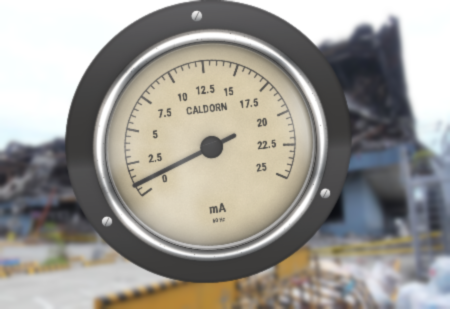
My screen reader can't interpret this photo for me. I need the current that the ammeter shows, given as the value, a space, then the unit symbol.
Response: 1 mA
